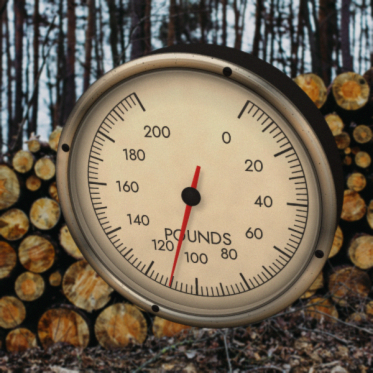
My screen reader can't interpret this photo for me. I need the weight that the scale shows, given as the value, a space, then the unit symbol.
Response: 110 lb
